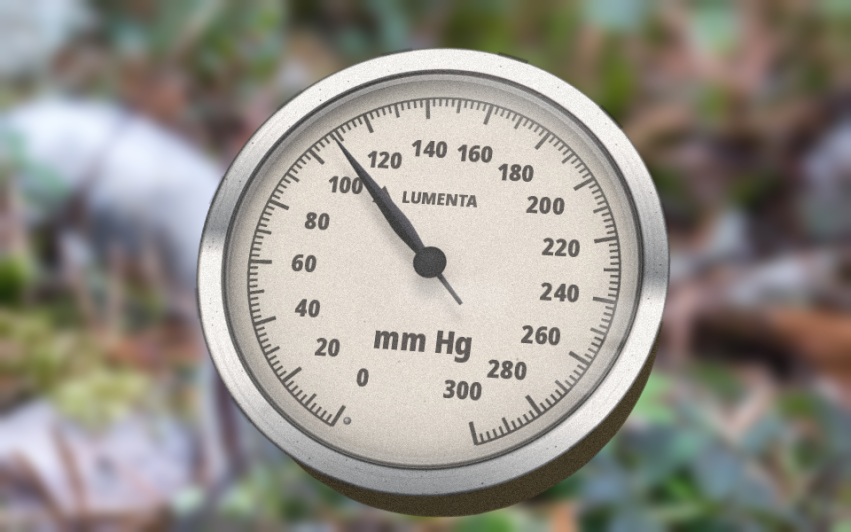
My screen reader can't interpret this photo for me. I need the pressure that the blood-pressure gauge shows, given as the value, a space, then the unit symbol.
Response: 108 mmHg
